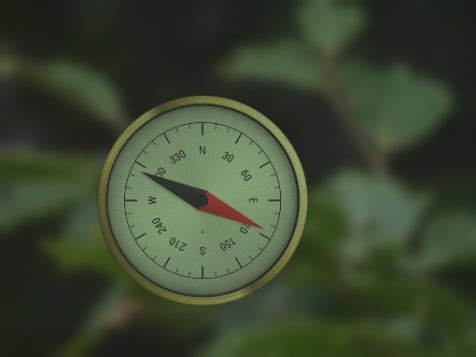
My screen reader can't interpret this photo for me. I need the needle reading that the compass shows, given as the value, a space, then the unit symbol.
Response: 115 °
